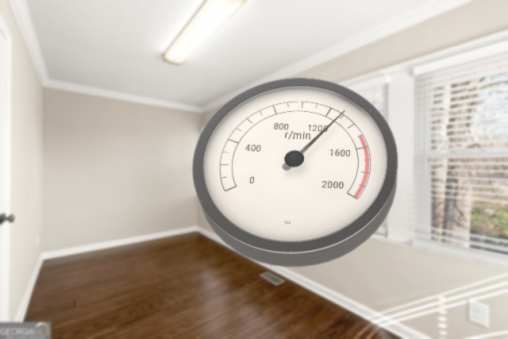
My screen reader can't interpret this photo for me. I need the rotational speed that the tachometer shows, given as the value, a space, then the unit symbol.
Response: 1300 rpm
